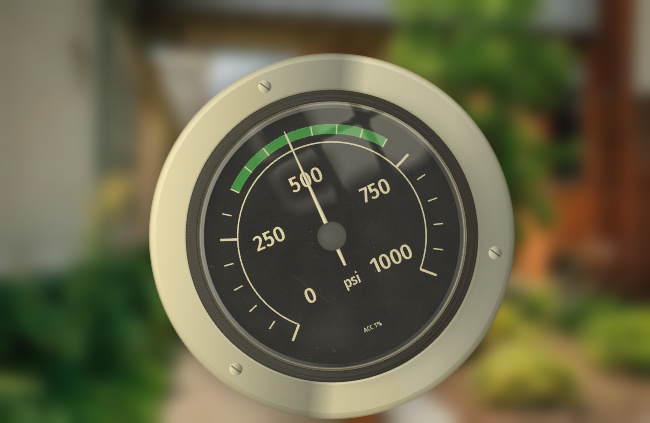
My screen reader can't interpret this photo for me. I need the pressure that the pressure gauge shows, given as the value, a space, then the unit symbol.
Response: 500 psi
